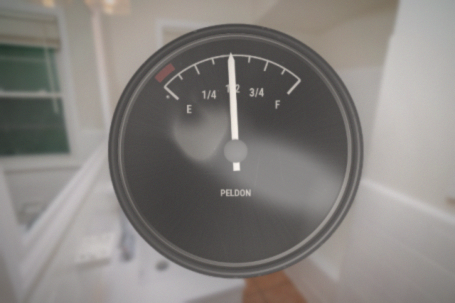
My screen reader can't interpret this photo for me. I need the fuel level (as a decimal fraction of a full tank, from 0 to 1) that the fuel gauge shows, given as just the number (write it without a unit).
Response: 0.5
